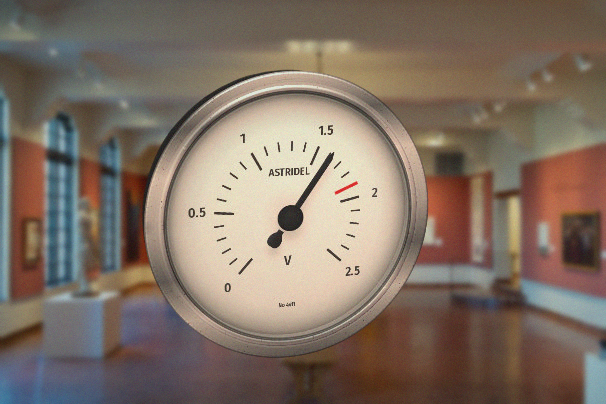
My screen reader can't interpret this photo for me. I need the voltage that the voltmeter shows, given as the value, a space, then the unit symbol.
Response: 1.6 V
